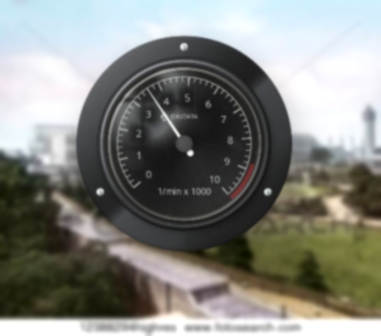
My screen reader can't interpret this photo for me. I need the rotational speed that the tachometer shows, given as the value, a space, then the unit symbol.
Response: 3600 rpm
